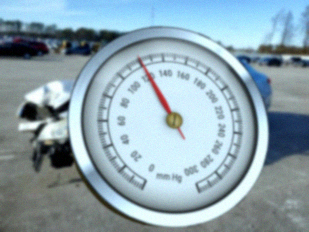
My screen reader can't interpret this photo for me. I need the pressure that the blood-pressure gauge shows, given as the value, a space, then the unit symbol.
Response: 120 mmHg
